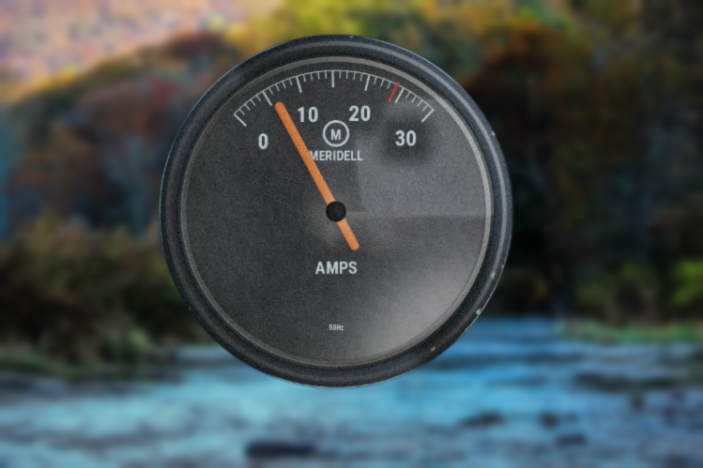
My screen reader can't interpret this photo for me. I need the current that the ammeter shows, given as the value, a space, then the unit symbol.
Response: 6 A
